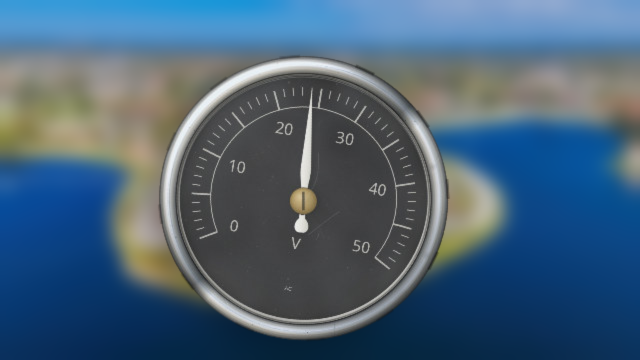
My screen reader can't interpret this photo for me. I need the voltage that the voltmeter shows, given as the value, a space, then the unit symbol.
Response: 24 V
